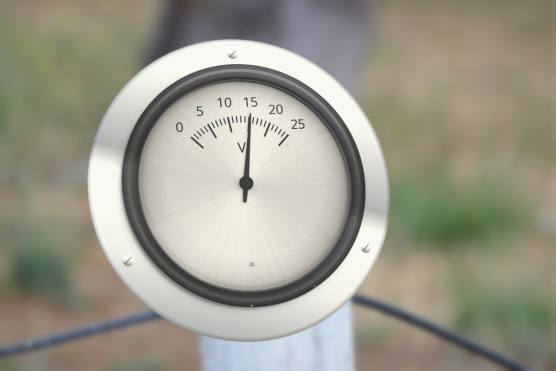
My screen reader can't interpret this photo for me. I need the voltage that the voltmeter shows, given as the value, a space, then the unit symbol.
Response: 15 V
